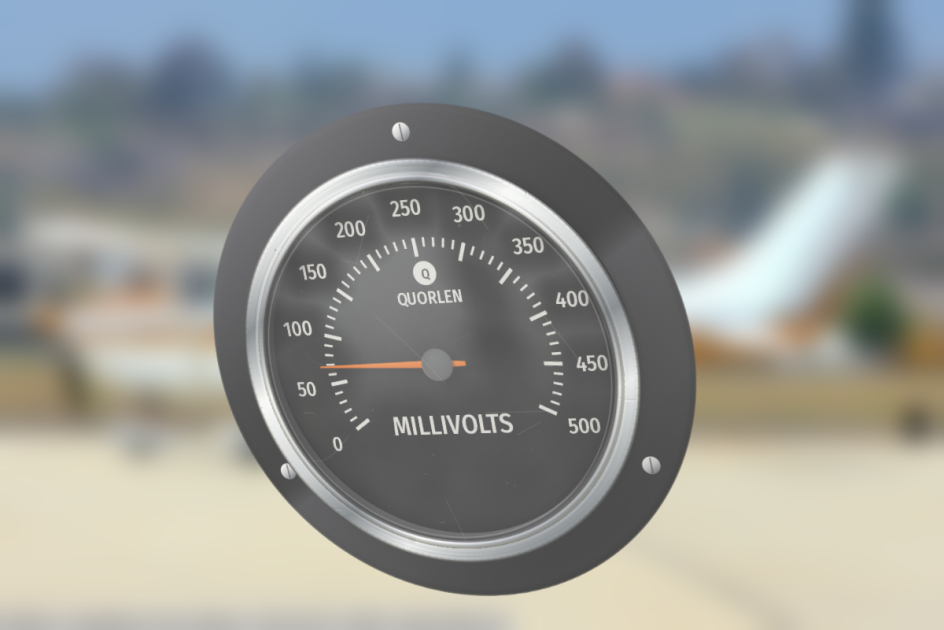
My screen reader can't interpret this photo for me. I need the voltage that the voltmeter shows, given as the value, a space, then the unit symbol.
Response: 70 mV
